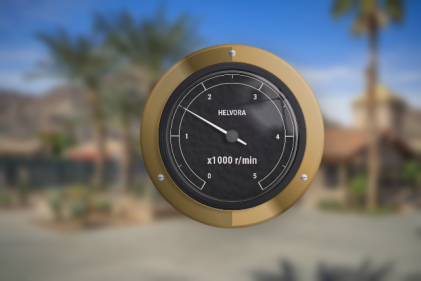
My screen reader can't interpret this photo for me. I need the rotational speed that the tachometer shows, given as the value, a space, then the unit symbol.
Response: 1500 rpm
